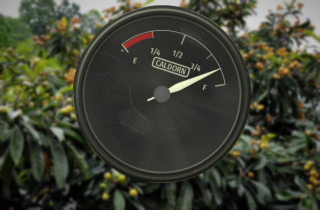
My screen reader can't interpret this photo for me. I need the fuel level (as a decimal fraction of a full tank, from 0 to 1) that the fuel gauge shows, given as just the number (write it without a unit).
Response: 0.875
